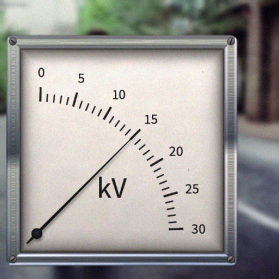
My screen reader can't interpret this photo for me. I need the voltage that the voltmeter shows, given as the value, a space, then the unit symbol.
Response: 15 kV
